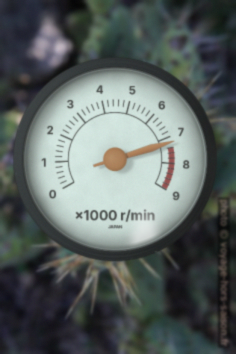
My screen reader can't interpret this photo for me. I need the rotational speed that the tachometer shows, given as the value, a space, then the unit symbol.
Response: 7200 rpm
